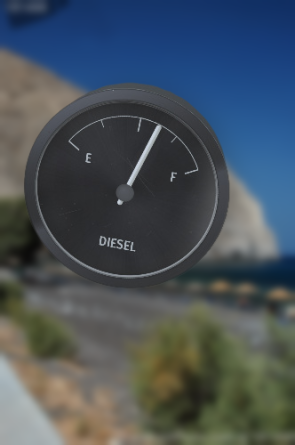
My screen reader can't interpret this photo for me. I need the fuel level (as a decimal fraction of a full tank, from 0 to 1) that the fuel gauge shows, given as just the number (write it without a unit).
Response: 0.625
